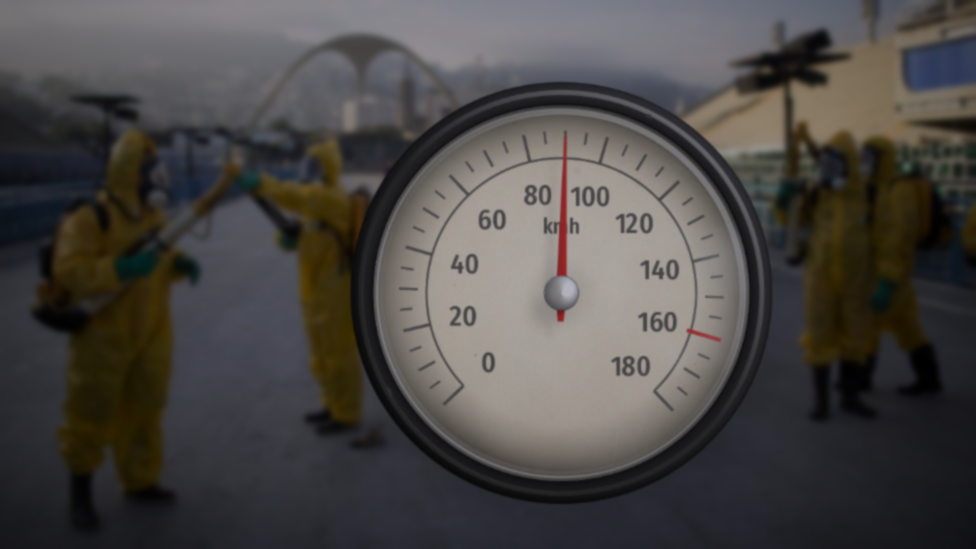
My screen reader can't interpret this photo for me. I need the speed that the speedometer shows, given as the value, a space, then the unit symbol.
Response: 90 km/h
